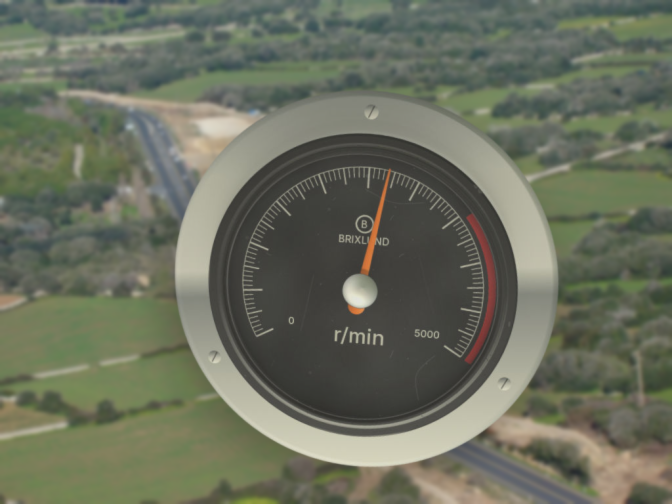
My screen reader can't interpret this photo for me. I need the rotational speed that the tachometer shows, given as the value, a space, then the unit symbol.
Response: 2700 rpm
